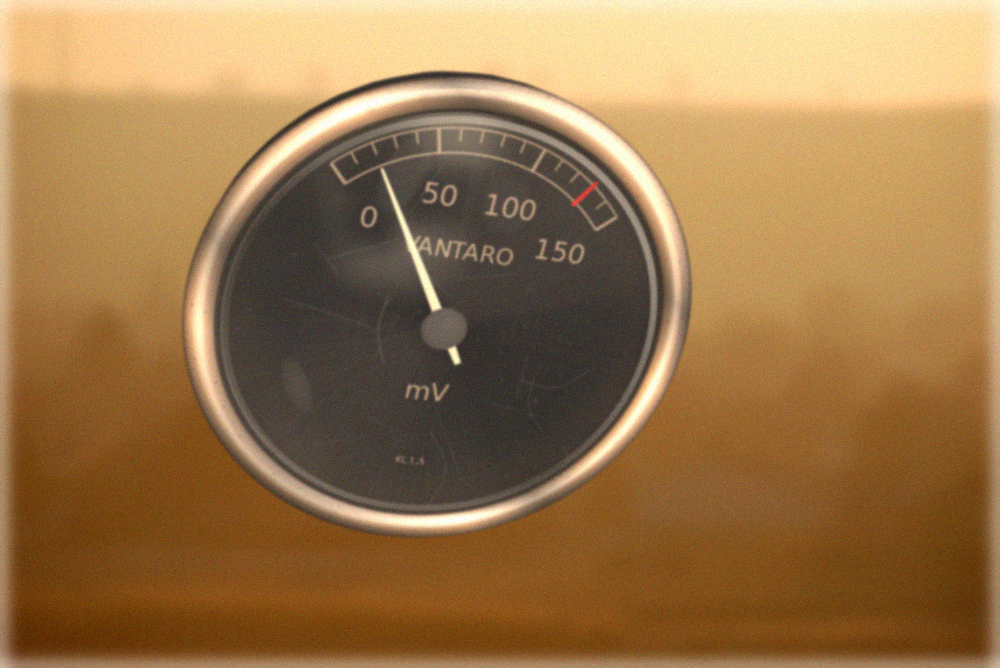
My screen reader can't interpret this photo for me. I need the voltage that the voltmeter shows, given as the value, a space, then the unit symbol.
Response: 20 mV
